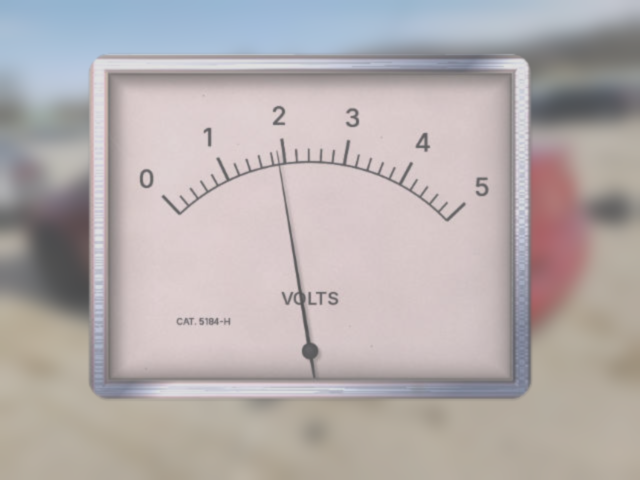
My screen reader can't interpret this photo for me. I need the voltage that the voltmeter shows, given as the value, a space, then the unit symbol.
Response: 1.9 V
